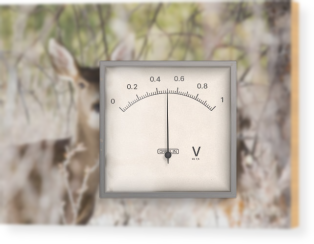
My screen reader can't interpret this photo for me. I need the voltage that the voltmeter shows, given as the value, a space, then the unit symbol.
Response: 0.5 V
